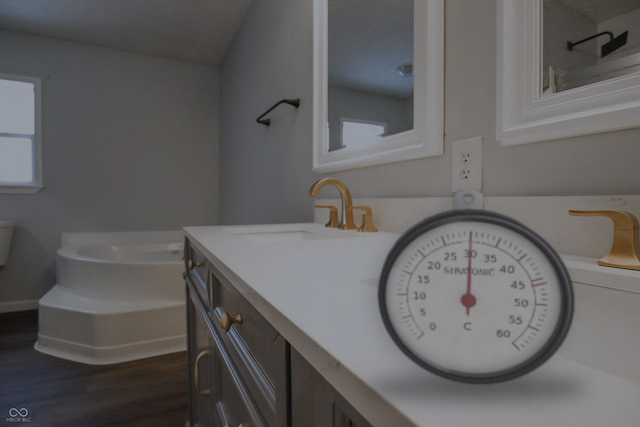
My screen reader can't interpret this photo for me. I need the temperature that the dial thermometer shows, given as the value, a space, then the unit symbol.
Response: 30 °C
